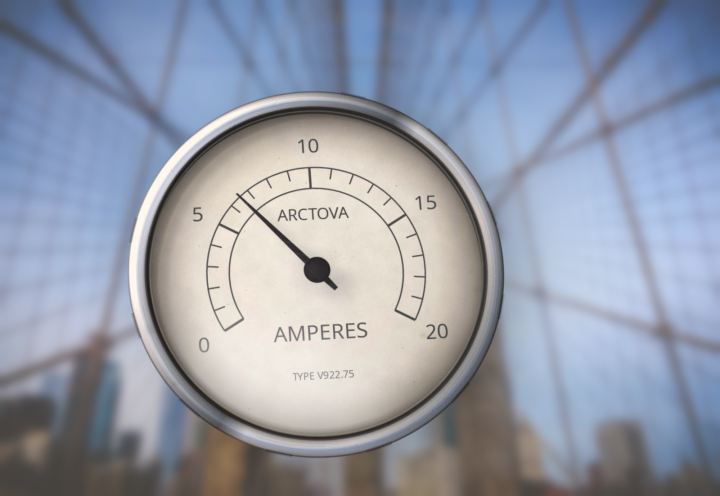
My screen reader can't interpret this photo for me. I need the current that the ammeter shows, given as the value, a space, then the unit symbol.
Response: 6.5 A
